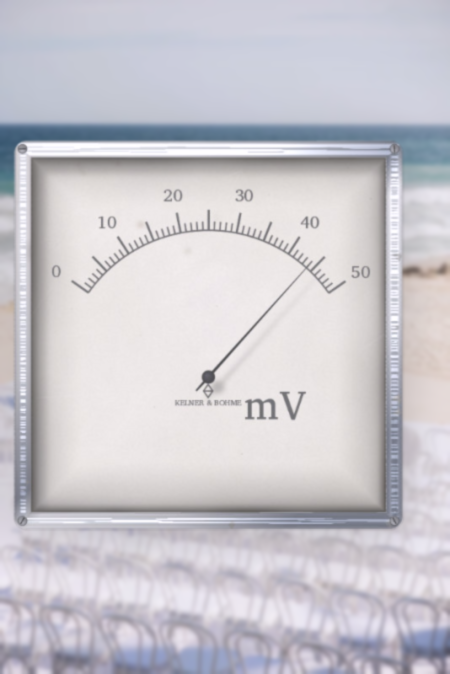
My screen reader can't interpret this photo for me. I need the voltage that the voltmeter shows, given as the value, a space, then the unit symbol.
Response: 44 mV
